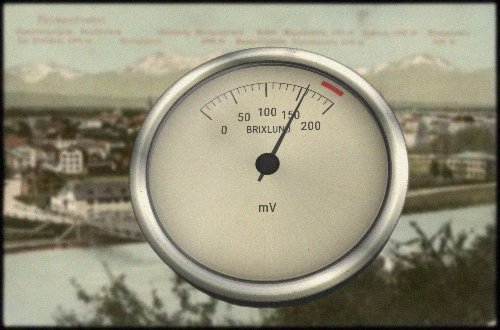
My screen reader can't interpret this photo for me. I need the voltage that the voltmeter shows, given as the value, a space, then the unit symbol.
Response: 160 mV
